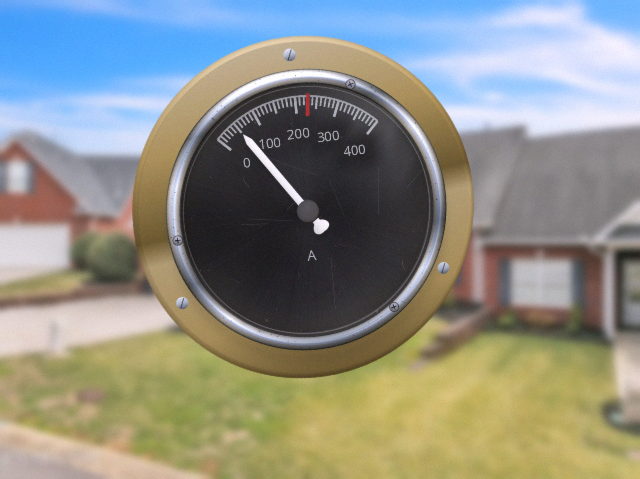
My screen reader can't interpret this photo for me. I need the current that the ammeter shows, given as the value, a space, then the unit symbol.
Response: 50 A
